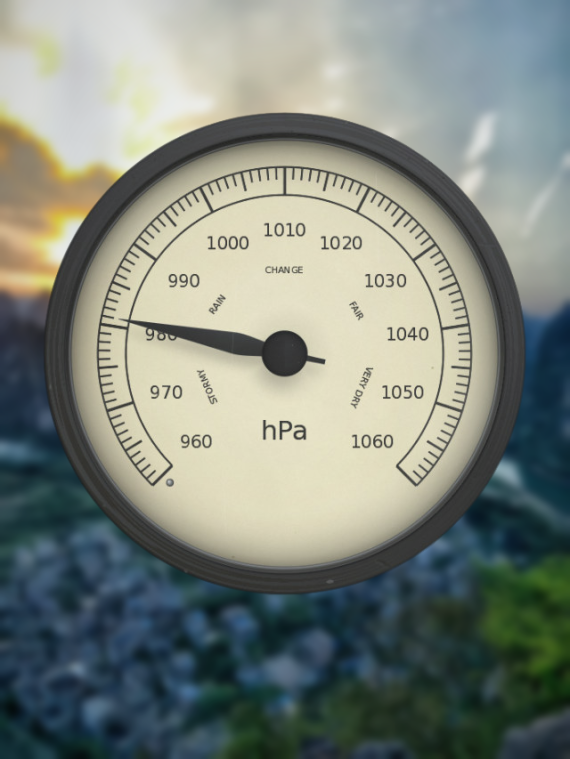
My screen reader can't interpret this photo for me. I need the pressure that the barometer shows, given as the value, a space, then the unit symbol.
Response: 981 hPa
